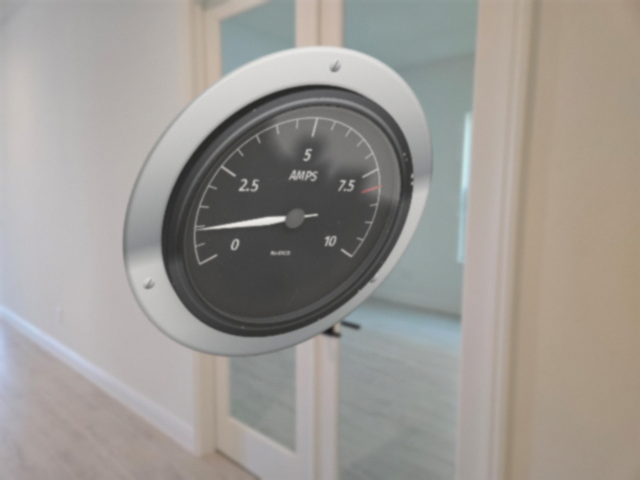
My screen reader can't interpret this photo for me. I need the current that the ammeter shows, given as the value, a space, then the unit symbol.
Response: 1 A
